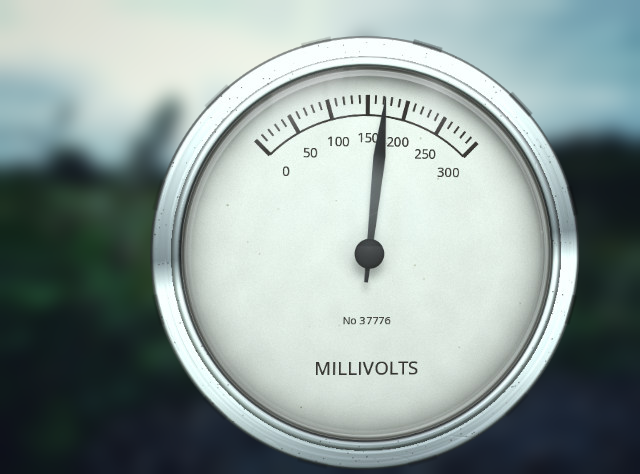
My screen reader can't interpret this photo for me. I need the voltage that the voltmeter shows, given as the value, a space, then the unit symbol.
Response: 170 mV
